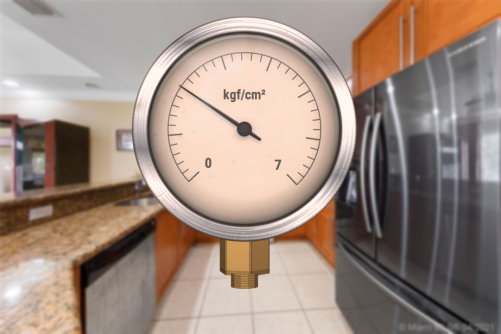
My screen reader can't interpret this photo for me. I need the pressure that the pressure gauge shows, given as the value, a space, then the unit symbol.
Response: 2 kg/cm²
